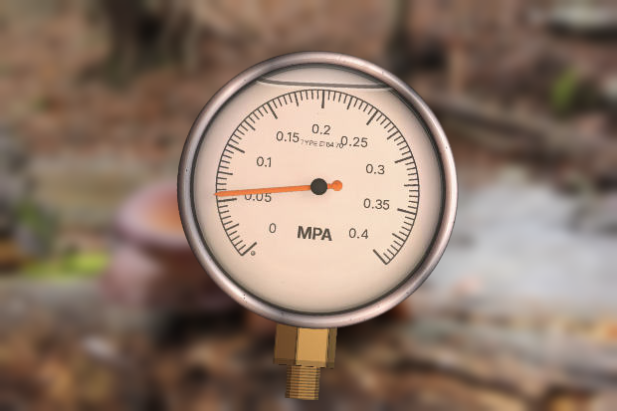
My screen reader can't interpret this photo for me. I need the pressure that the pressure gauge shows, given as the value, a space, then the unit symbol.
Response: 0.055 MPa
